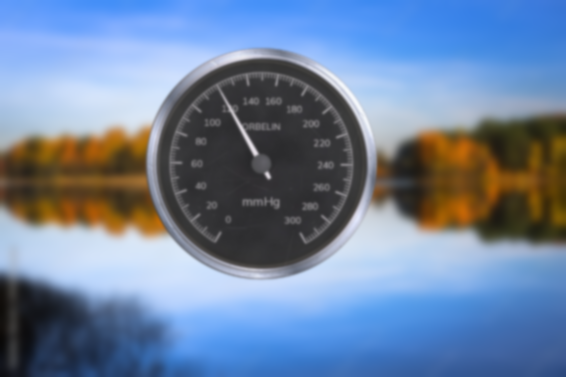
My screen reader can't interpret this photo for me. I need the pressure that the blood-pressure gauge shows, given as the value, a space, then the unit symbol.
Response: 120 mmHg
